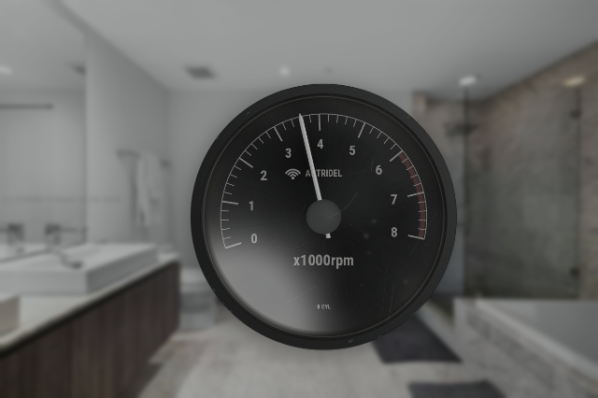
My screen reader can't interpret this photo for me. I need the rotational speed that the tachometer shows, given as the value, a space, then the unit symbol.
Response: 3600 rpm
